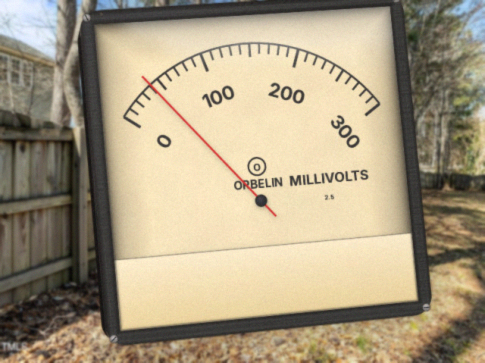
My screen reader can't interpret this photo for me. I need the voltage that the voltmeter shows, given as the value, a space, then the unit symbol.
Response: 40 mV
